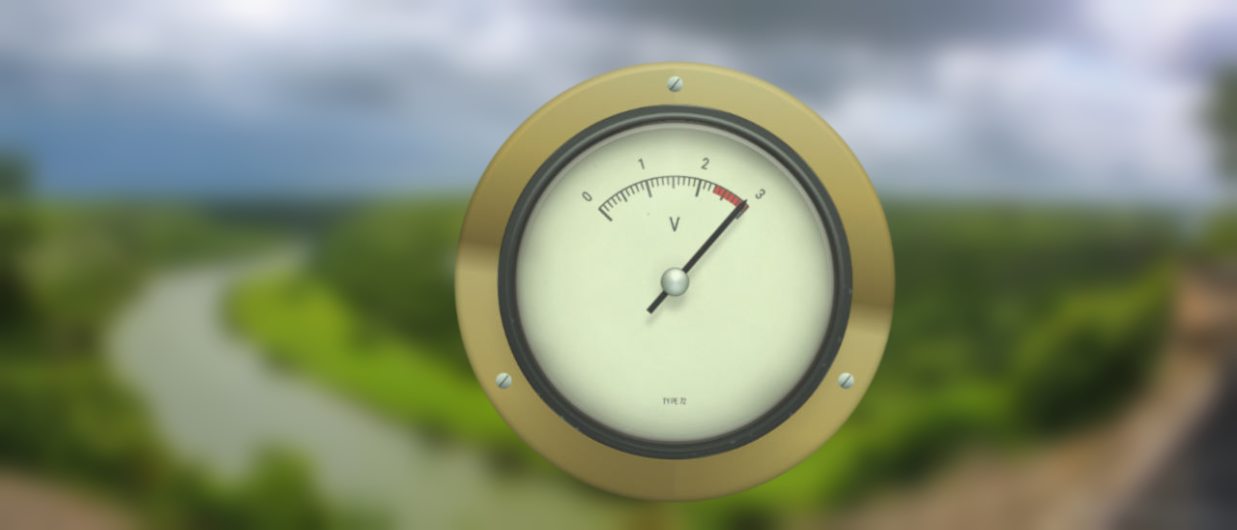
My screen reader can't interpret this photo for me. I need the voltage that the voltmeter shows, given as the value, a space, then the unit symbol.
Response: 2.9 V
